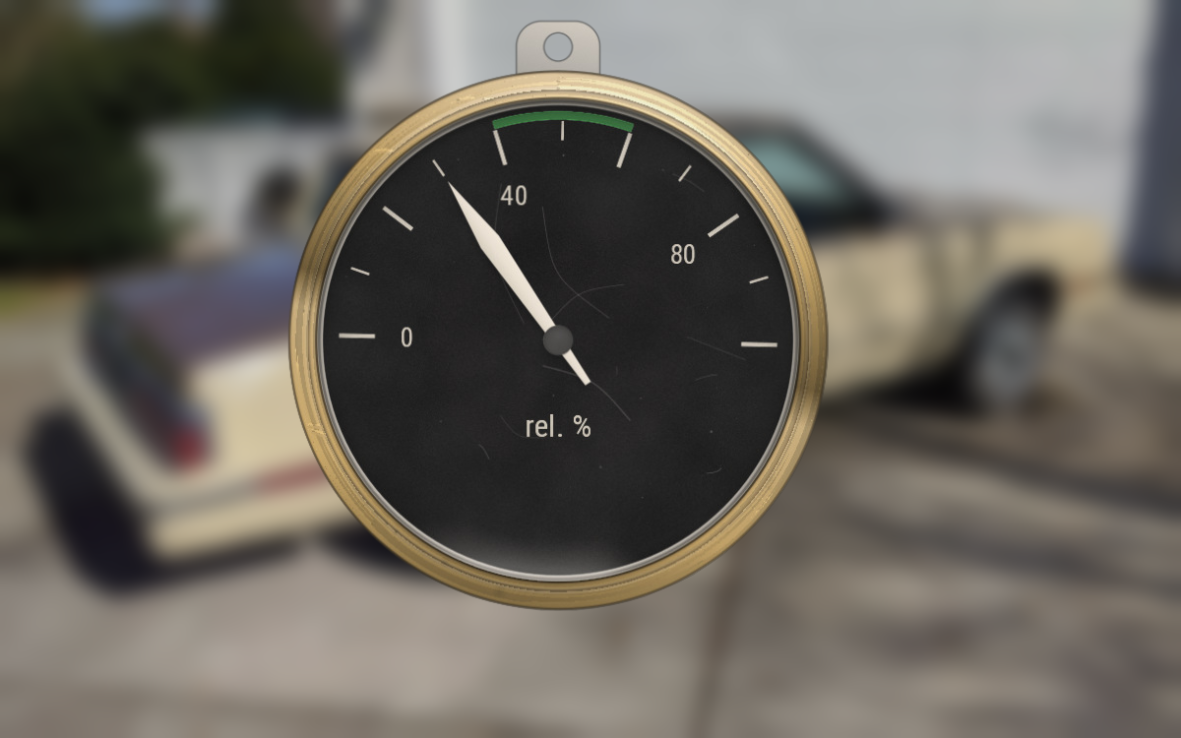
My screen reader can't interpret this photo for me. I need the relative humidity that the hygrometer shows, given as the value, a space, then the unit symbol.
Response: 30 %
